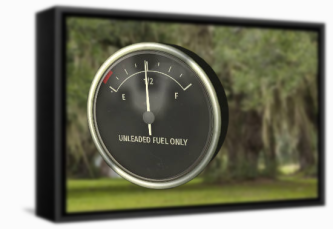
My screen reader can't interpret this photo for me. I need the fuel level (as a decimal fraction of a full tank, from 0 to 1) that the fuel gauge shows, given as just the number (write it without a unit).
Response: 0.5
